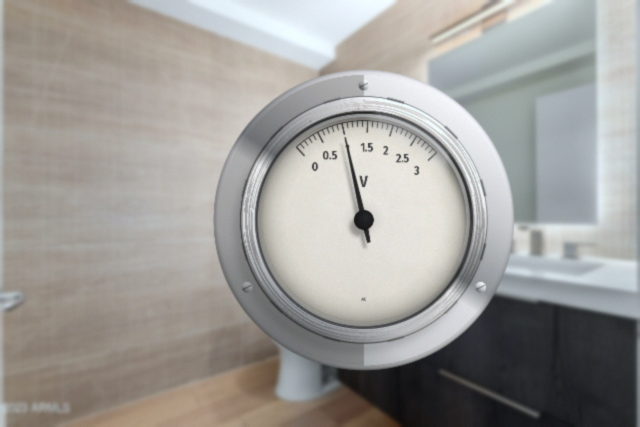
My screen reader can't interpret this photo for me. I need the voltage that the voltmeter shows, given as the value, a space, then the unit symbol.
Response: 1 V
